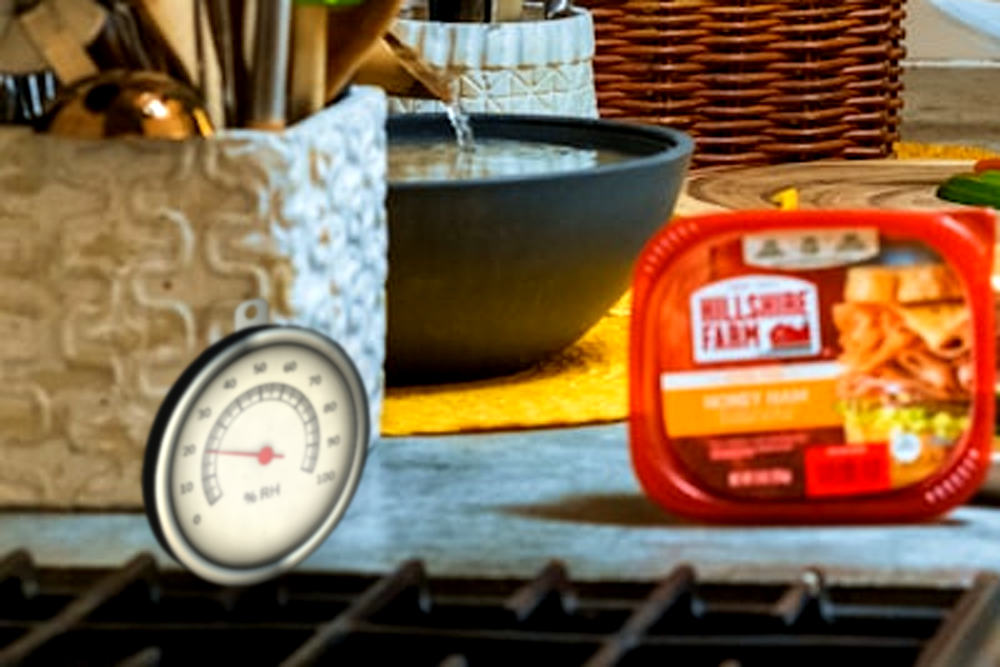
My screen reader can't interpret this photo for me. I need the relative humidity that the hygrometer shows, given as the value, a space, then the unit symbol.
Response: 20 %
